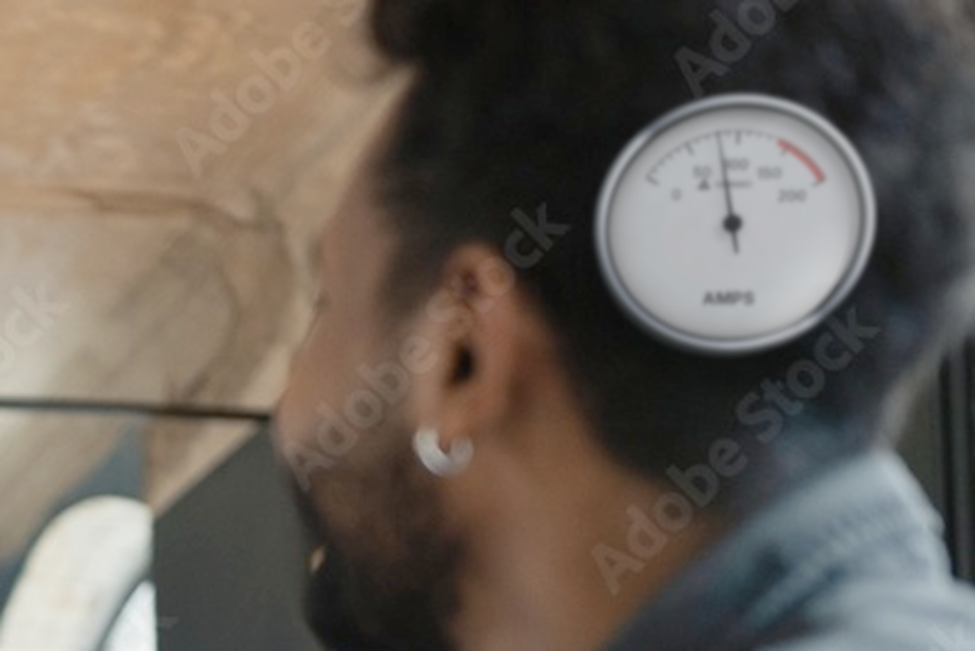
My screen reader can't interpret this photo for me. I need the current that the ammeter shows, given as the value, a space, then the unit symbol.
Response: 80 A
